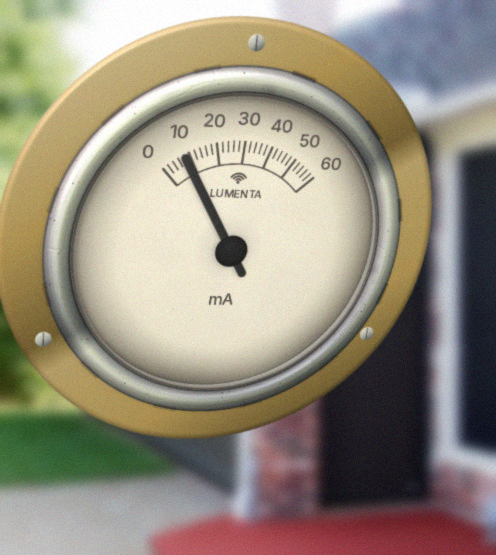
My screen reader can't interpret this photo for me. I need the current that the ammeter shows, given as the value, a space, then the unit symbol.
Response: 8 mA
